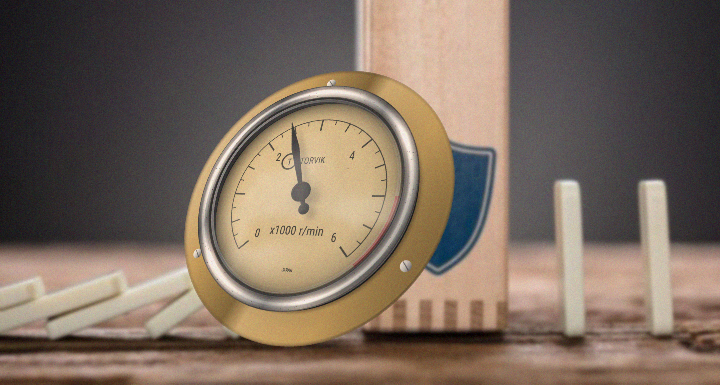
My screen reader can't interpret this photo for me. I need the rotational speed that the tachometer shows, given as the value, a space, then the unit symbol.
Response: 2500 rpm
